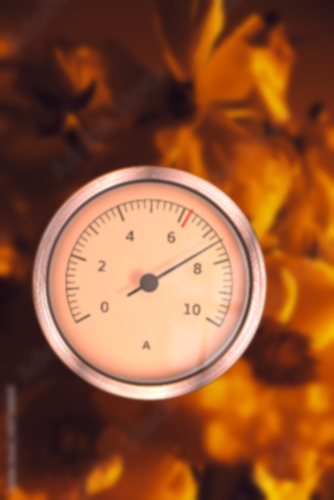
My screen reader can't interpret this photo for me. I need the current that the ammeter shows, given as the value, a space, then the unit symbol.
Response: 7.4 A
